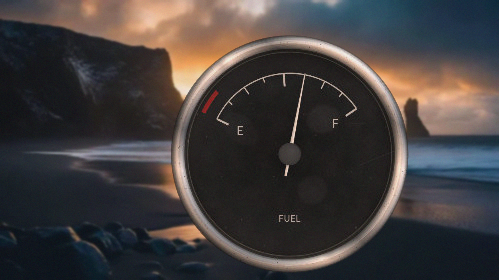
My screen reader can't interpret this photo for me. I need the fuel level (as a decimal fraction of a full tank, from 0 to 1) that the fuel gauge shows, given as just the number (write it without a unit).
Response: 0.625
